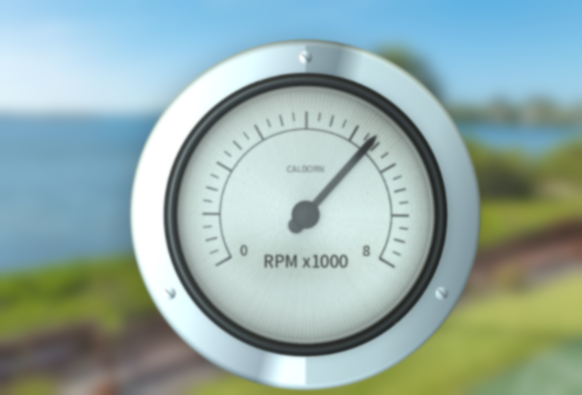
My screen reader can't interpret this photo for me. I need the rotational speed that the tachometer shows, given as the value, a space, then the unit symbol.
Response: 5375 rpm
